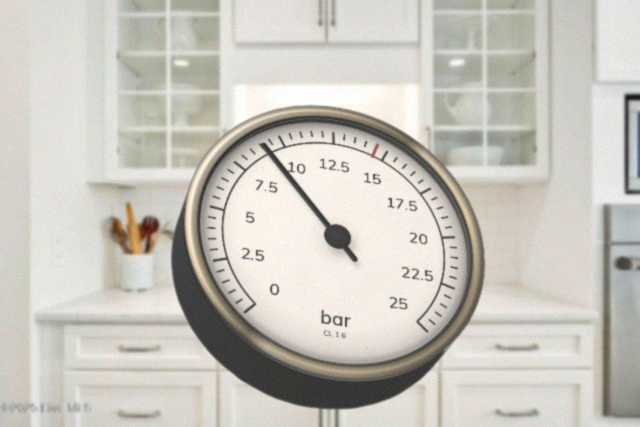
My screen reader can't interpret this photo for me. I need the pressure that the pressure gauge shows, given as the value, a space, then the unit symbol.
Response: 9 bar
